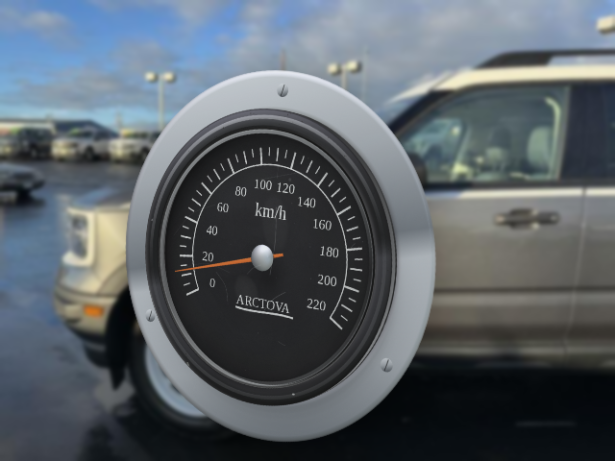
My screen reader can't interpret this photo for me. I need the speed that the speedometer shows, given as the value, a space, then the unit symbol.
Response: 12.5 km/h
